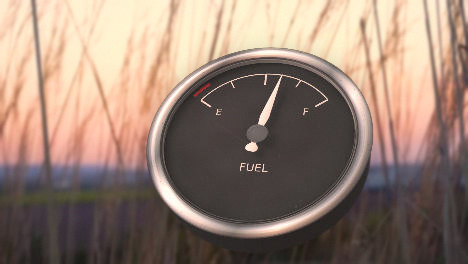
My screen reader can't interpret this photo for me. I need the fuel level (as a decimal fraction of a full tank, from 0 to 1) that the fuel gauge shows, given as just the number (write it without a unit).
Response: 0.625
